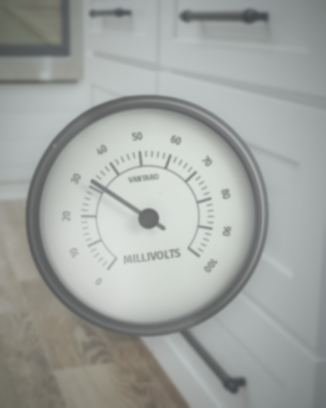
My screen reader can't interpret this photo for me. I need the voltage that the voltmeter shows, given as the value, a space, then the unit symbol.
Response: 32 mV
